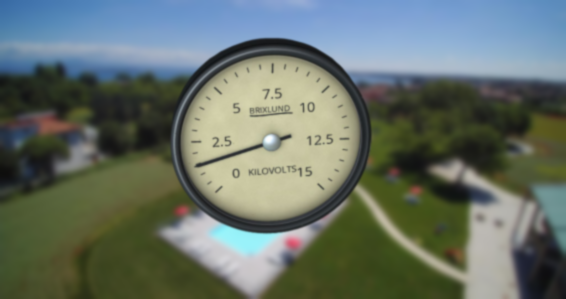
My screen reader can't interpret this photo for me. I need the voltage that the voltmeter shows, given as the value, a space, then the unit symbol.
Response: 1.5 kV
